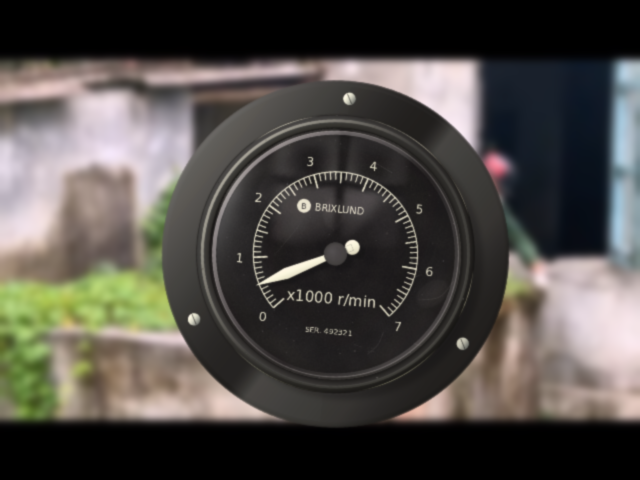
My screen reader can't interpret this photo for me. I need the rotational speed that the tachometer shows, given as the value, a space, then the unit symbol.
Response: 500 rpm
